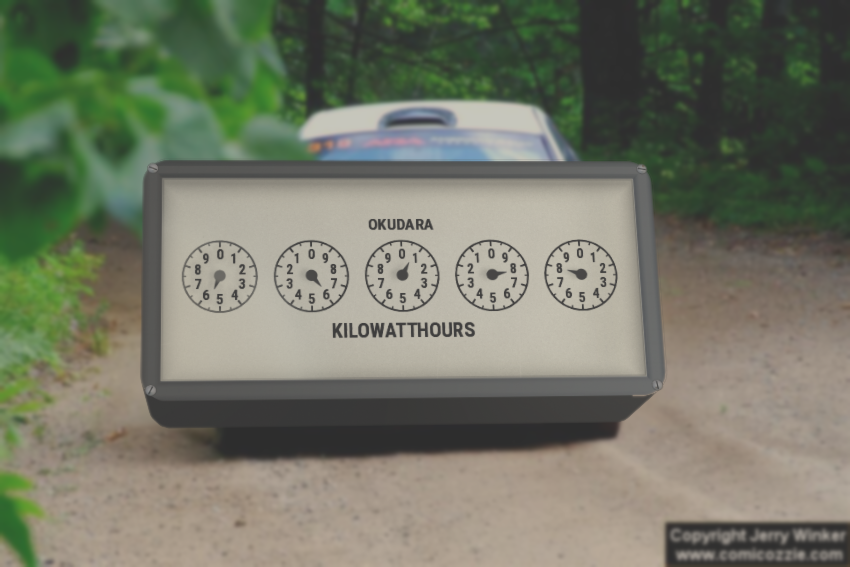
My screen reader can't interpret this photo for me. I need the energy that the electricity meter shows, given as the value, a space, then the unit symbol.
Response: 56078 kWh
